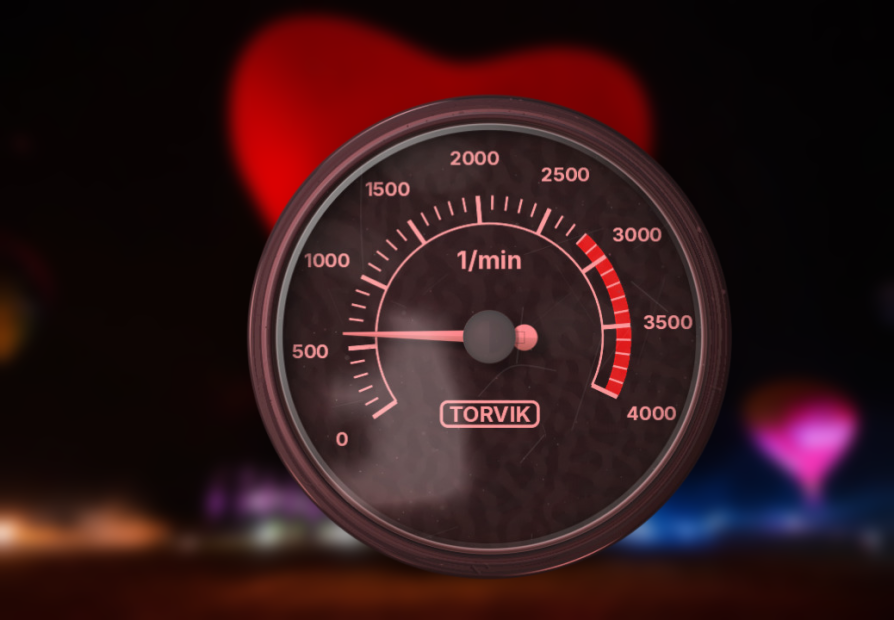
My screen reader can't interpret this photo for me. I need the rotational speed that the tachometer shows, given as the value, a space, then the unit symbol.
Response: 600 rpm
